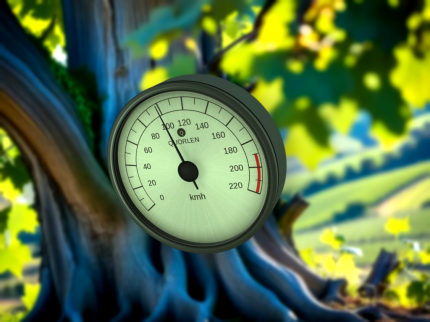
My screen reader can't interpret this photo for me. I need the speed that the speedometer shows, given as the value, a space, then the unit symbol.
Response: 100 km/h
